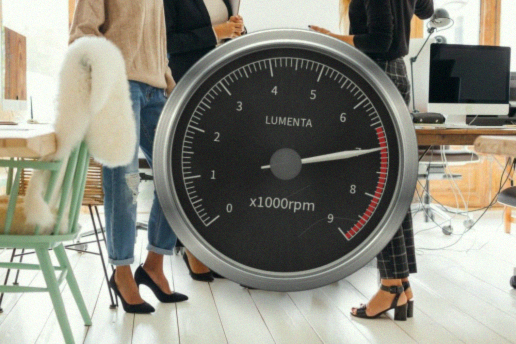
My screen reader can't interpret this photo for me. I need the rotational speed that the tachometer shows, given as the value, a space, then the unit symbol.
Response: 7000 rpm
